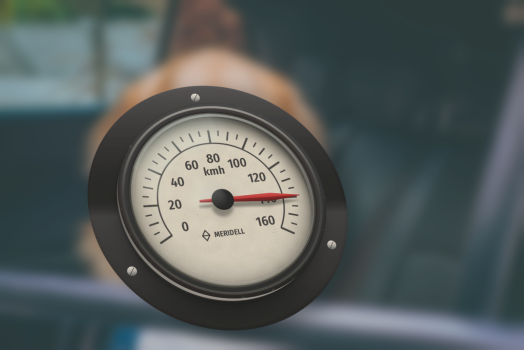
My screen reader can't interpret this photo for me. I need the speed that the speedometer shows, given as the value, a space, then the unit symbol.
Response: 140 km/h
